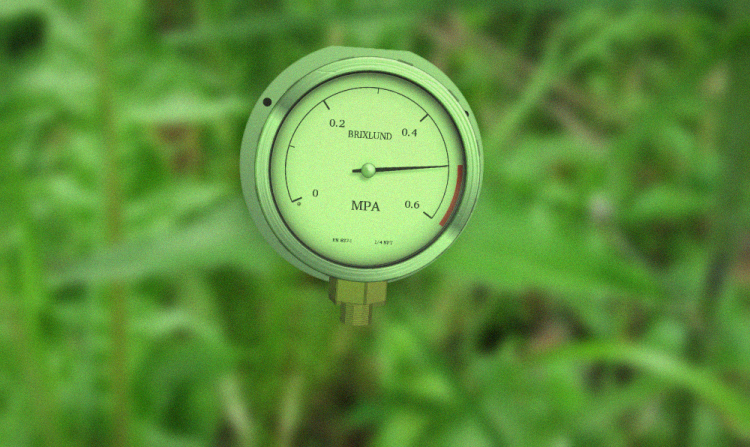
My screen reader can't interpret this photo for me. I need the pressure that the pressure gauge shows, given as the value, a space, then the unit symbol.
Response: 0.5 MPa
